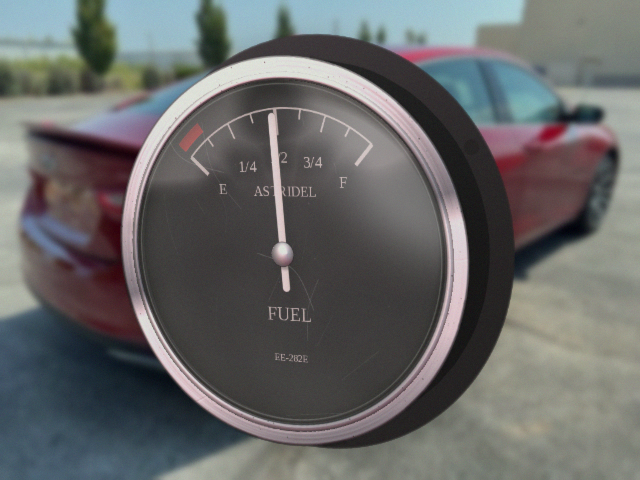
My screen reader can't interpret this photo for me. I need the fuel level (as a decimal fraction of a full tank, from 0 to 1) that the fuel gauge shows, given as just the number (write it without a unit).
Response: 0.5
